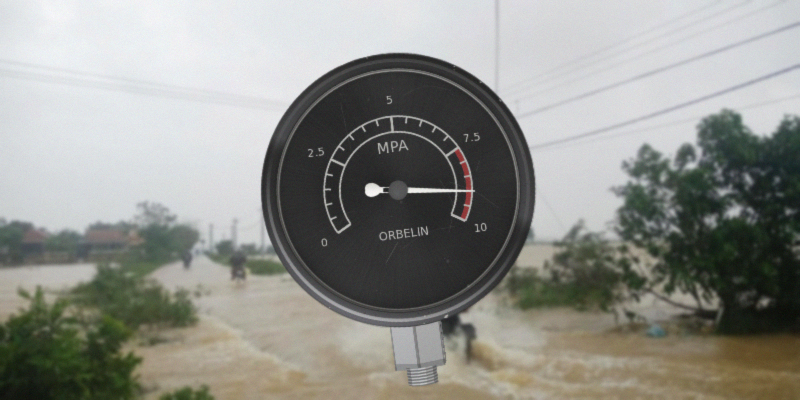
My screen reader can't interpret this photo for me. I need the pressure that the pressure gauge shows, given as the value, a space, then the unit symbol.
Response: 9 MPa
